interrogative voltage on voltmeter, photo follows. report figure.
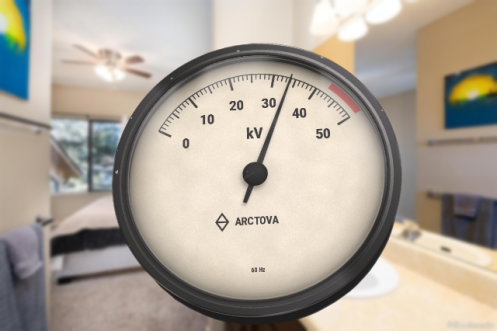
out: 34 kV
